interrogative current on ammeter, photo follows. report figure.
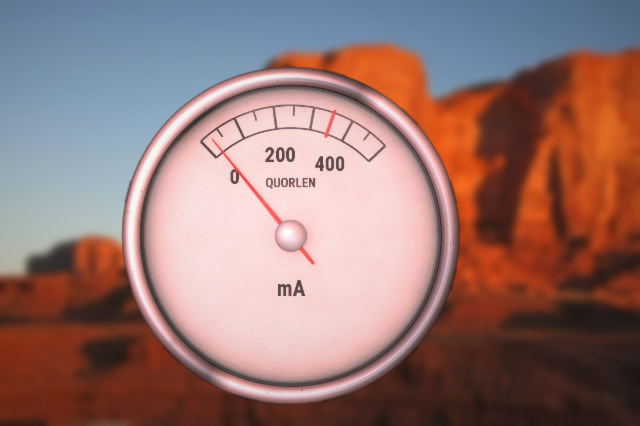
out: 25 mA
